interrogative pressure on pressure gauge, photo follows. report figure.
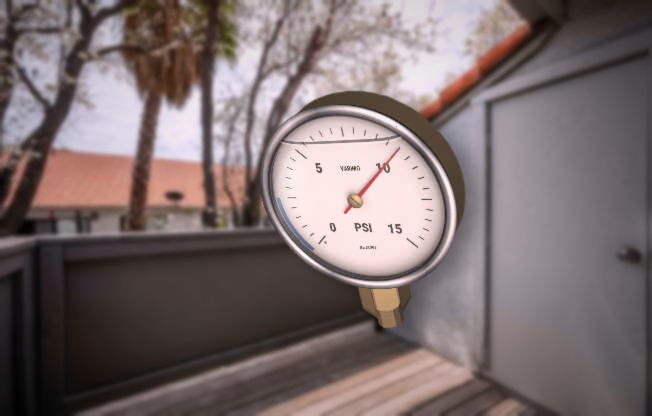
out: 10 psi
